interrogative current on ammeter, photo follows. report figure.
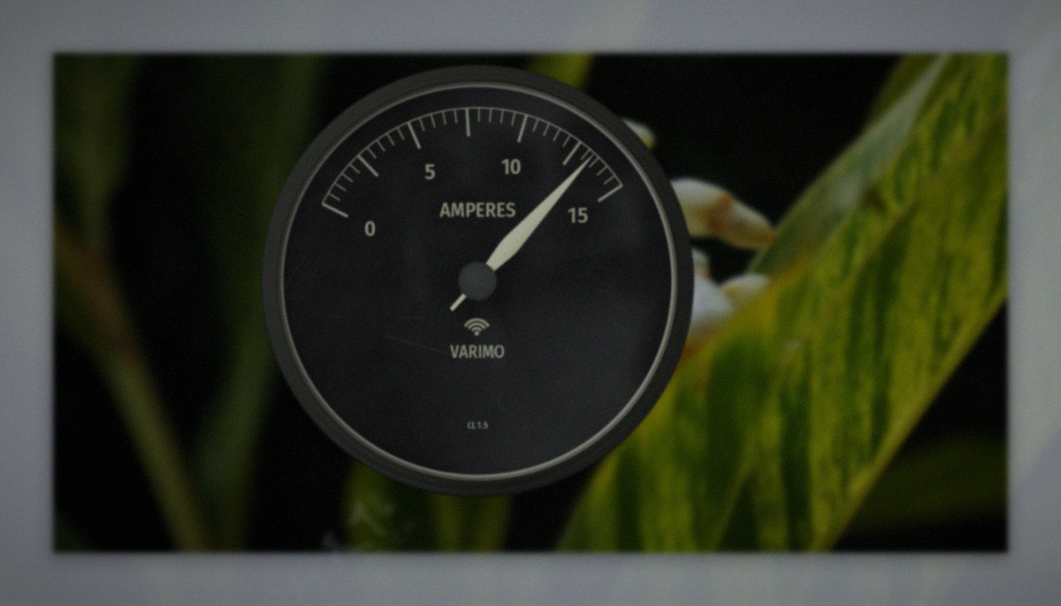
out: 13.25 A
